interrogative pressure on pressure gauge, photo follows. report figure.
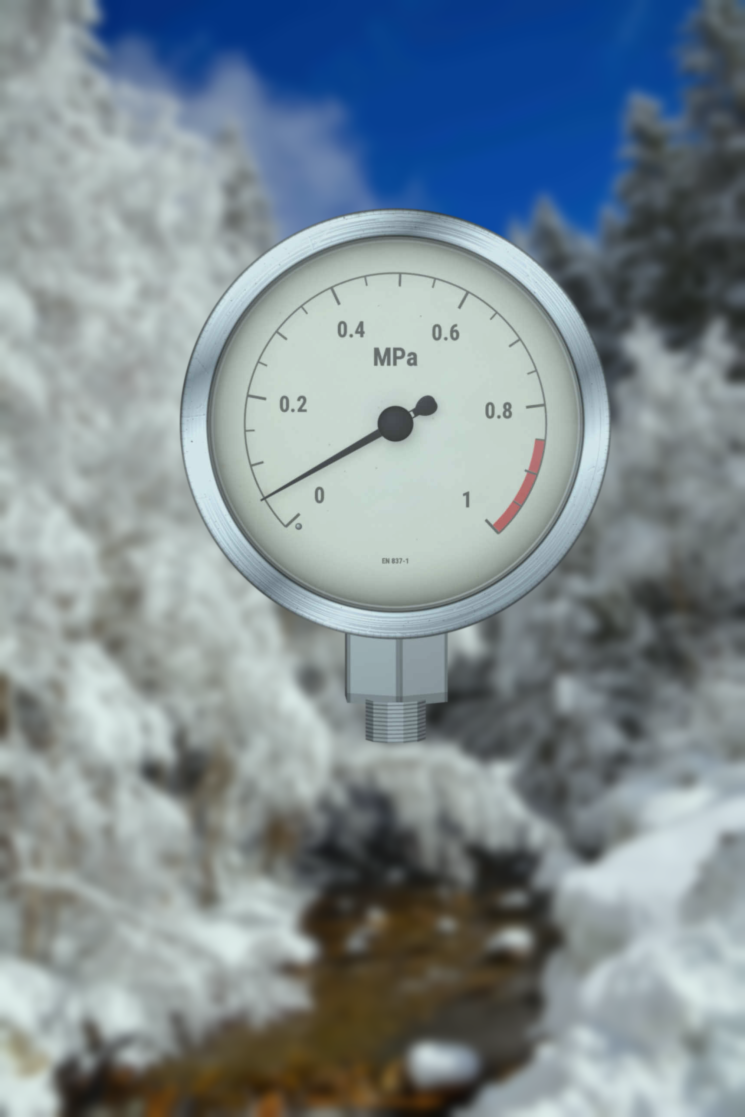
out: 0.05 MPa
